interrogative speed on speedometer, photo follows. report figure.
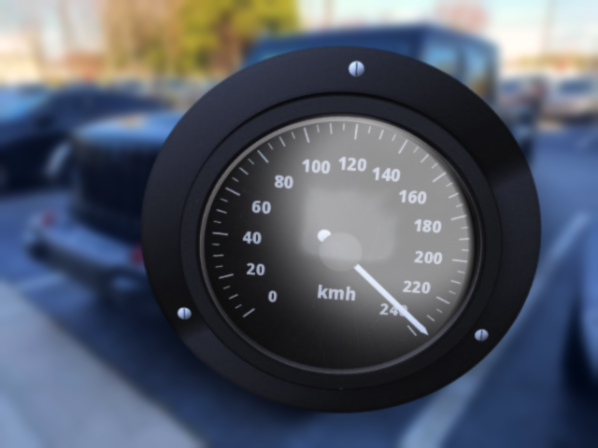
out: 235 km/h
